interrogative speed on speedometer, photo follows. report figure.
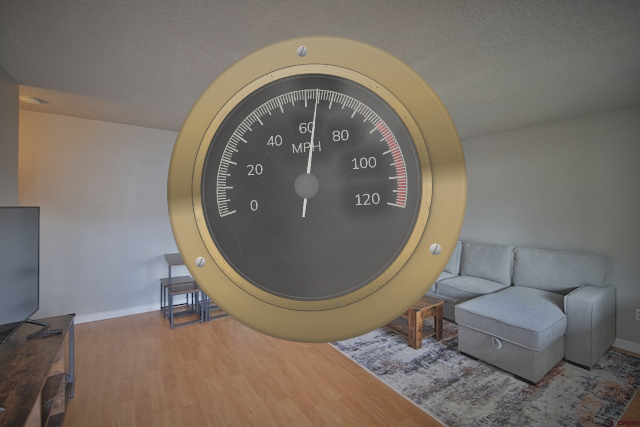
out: 65 mph
